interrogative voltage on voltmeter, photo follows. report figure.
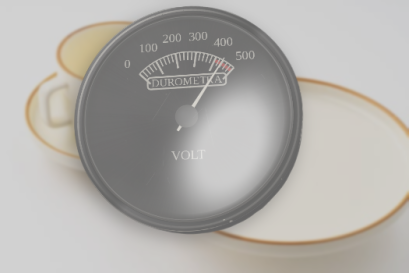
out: 440 V
